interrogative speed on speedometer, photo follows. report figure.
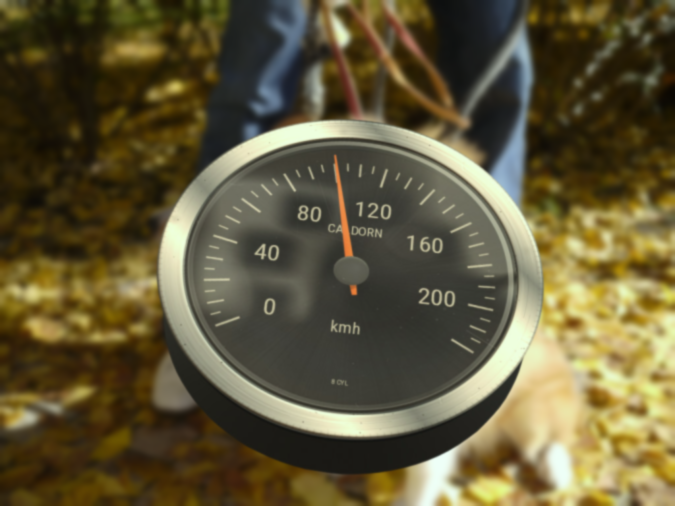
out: 100 km/h
